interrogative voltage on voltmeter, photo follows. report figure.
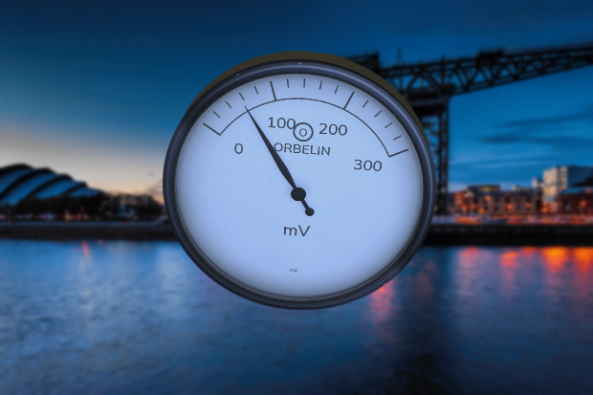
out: 60 mV
